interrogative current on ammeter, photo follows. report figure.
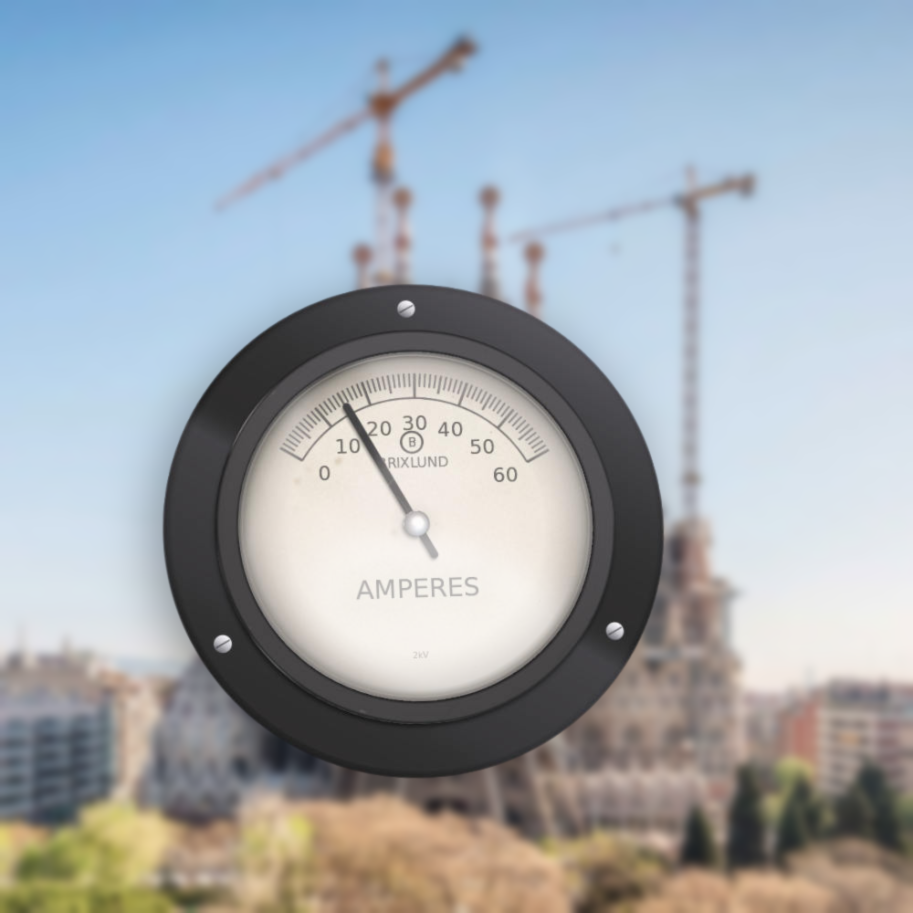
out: 15 A
